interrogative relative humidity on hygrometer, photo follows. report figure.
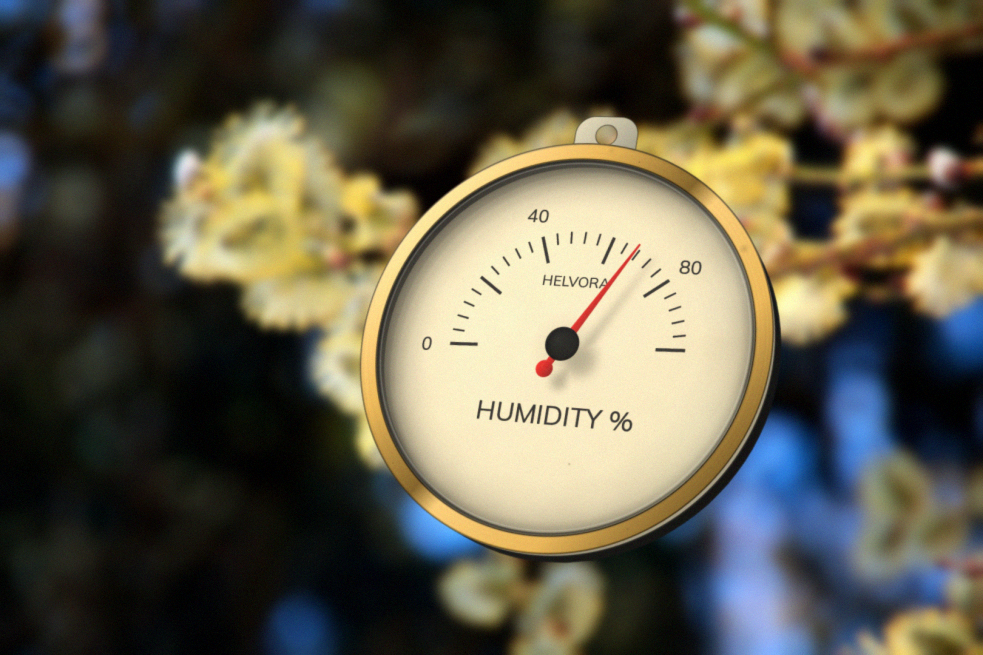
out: 68 %
